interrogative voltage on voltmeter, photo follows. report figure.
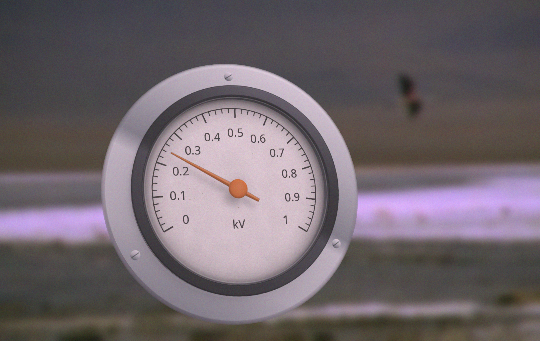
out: 0.24 kV
